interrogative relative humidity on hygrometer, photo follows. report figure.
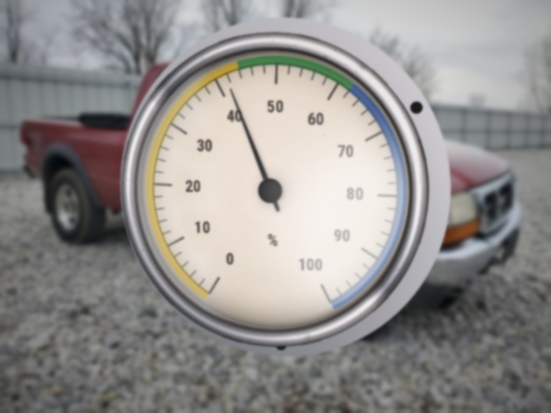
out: 42 %
